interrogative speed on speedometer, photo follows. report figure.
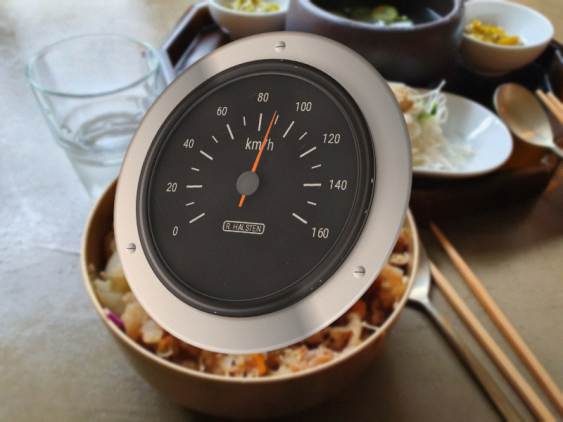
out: 90 km/h
